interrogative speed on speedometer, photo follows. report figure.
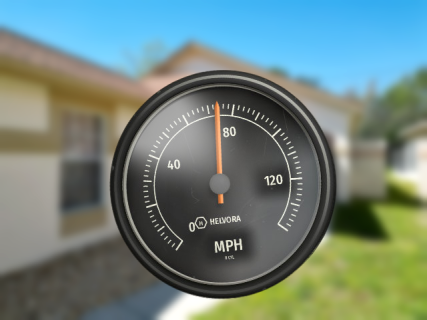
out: 74 mph
